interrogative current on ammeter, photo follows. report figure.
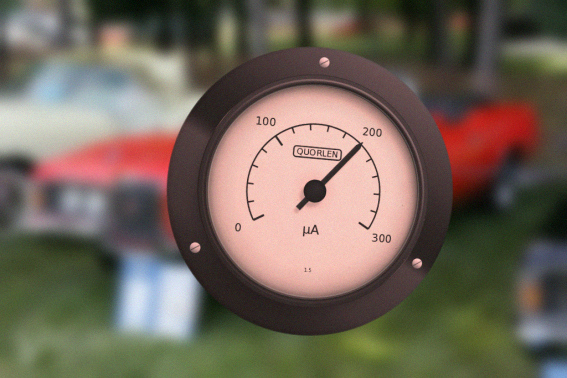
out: 200 µA
